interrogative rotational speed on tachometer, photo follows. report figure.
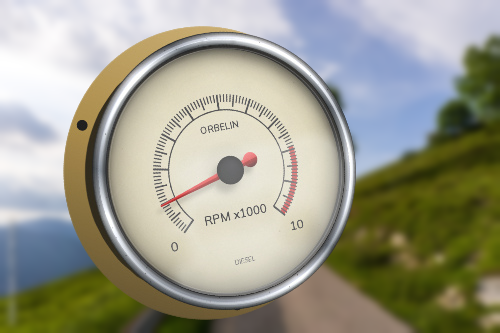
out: 1000 rpm
